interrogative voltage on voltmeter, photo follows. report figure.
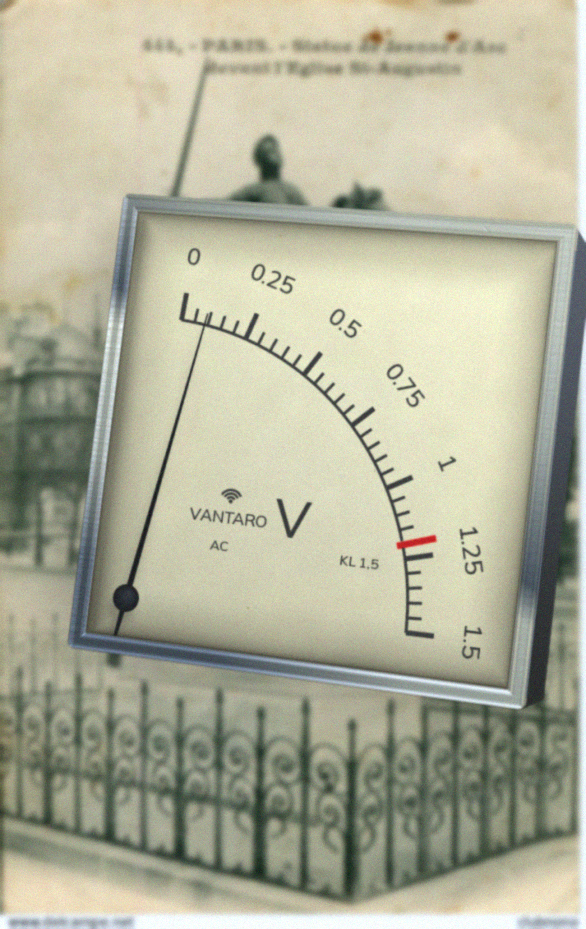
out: 0.1 V
